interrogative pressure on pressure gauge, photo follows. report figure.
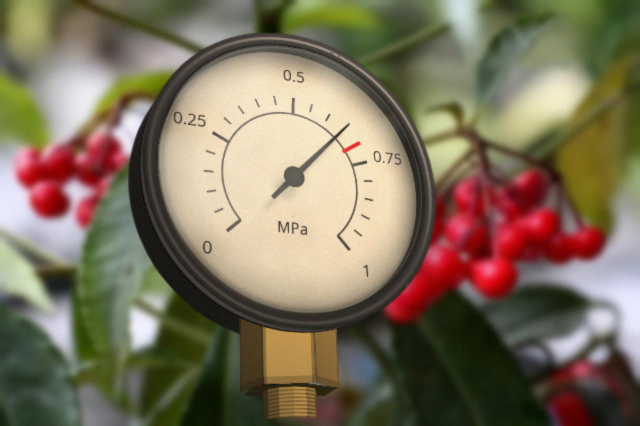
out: 0.65 MPa
